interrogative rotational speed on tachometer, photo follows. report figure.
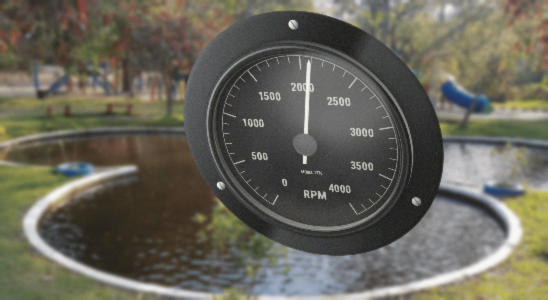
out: 2100 rpm
